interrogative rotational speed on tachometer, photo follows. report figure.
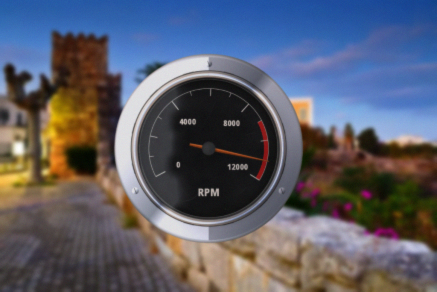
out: 11000 rpm
